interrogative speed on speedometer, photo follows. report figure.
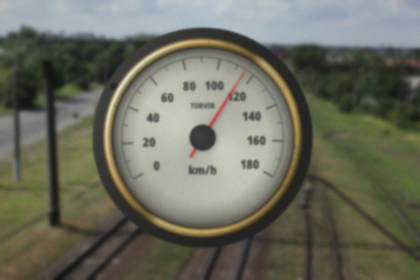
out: 115 km/h
